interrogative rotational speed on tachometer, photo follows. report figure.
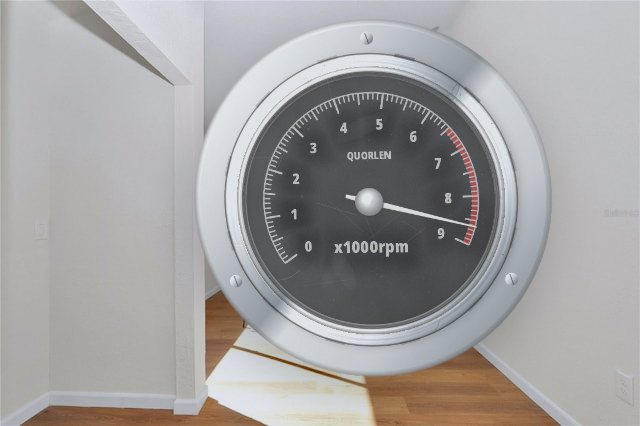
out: 8600 rpm
